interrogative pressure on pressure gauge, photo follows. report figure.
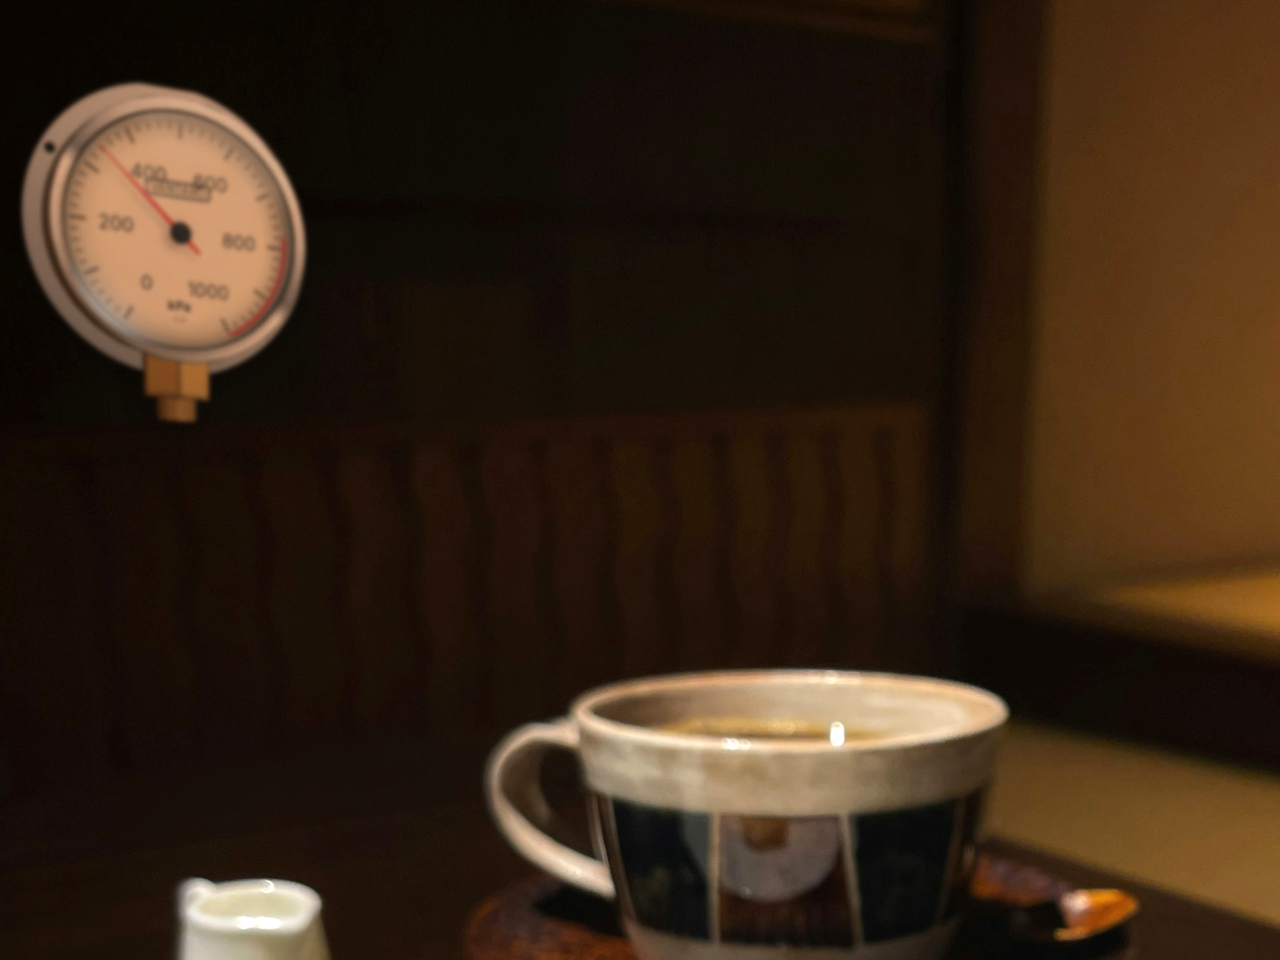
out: 340 kPa
